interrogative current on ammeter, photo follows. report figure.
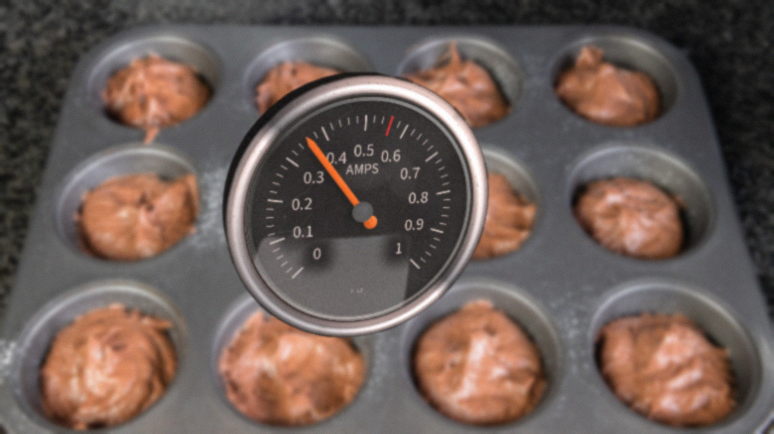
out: 0.36 A
